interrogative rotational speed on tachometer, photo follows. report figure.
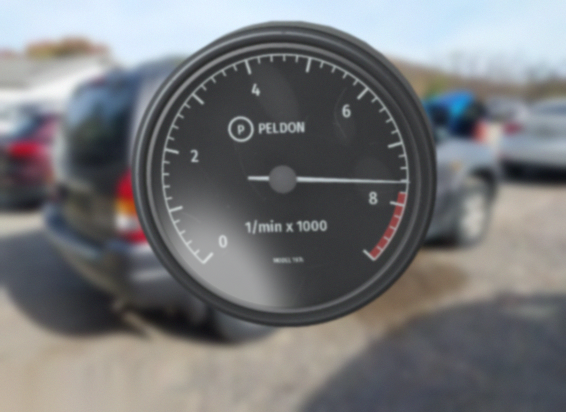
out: 7600 rpm
